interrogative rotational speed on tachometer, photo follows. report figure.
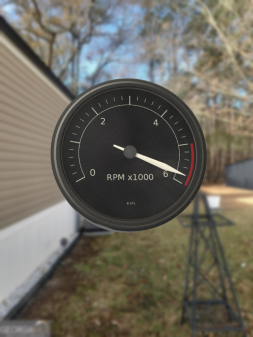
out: 5800 rpm
